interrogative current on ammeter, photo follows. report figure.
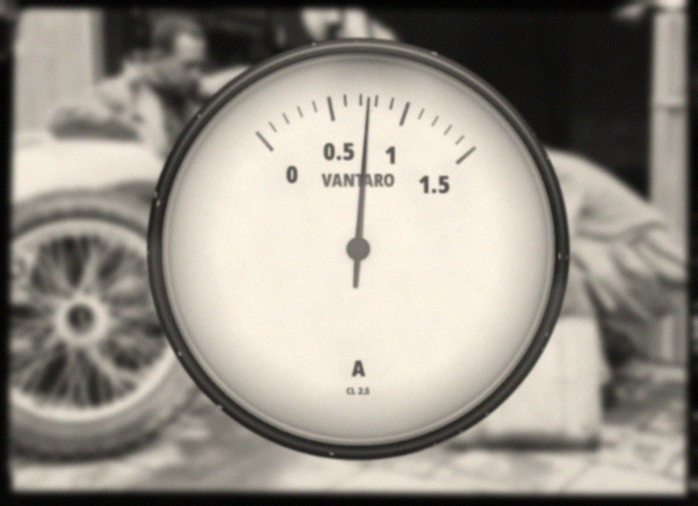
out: 0.75 A
